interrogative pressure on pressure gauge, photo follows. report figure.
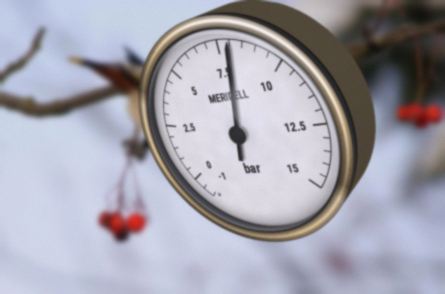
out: 8 bar
